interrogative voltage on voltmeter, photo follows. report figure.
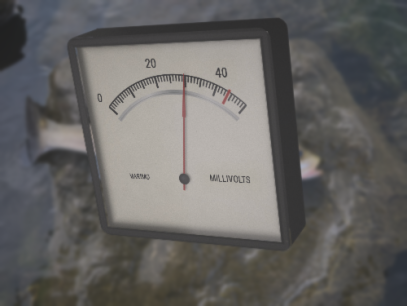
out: 30 mV
